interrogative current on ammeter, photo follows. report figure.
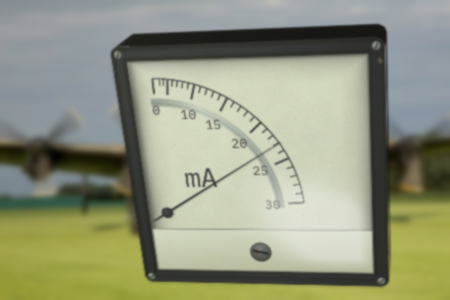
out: 23 mA
